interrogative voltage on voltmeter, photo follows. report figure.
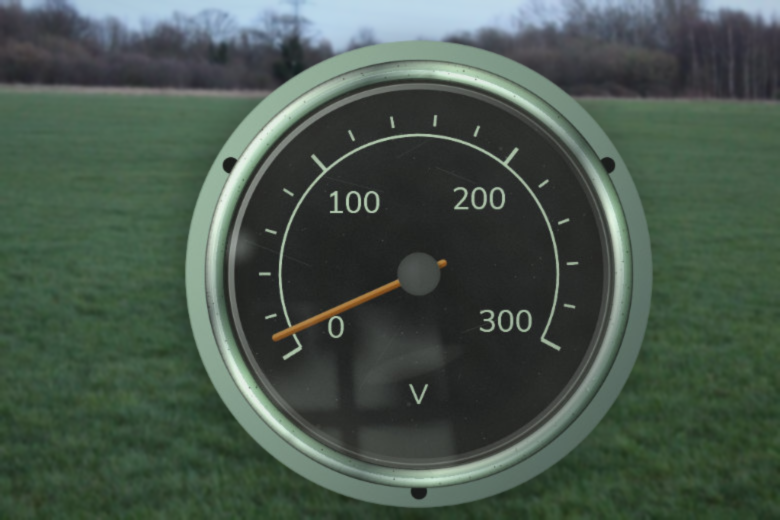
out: 10 V
